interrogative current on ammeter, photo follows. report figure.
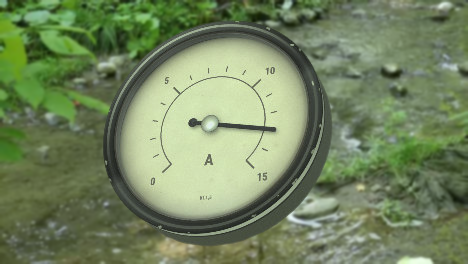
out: 13 A
